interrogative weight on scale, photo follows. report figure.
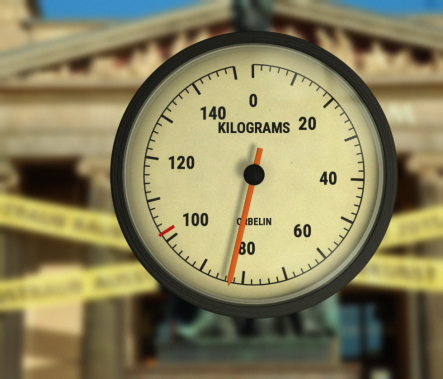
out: 83 kg
